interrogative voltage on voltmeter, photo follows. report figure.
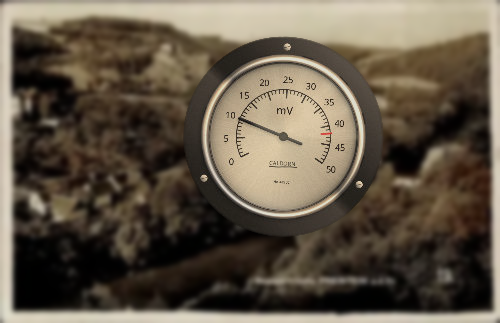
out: 10 mV
